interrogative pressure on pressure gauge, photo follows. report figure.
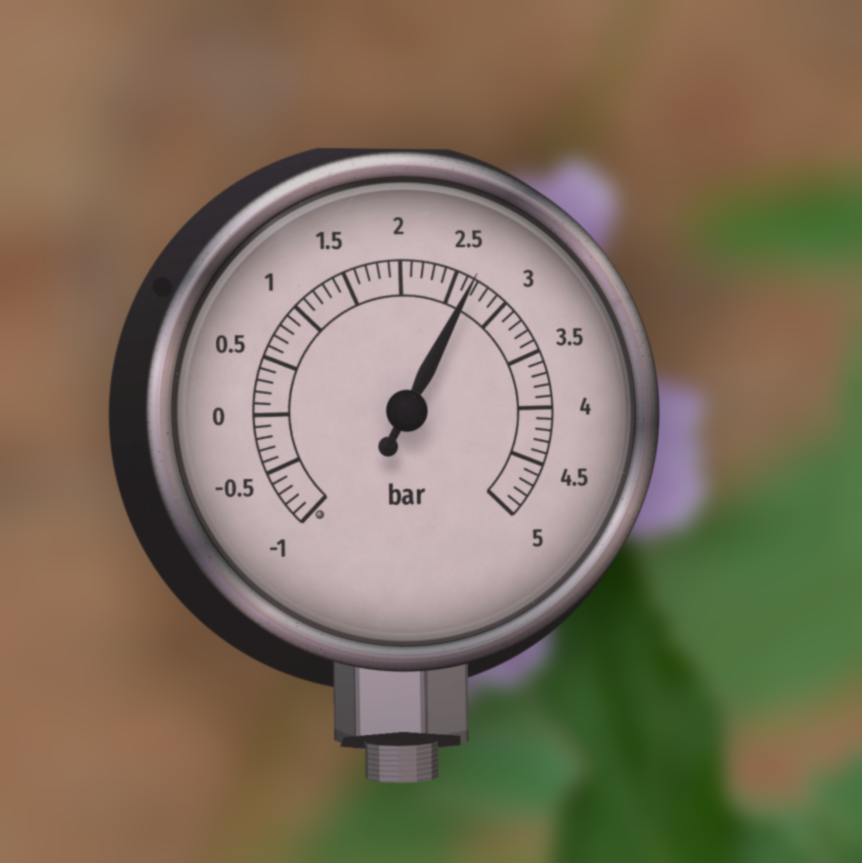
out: 2.65 bar
